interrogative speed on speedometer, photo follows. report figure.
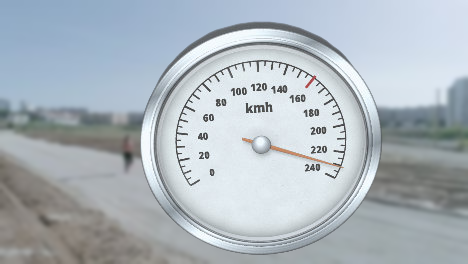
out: 230 km/h
